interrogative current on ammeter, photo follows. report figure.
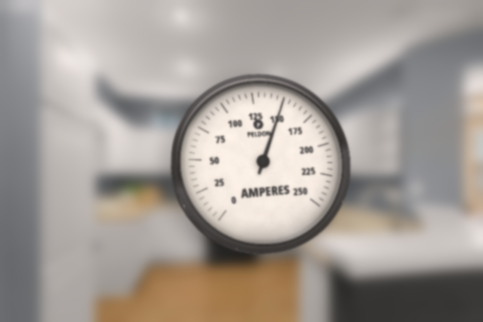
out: 150 A
